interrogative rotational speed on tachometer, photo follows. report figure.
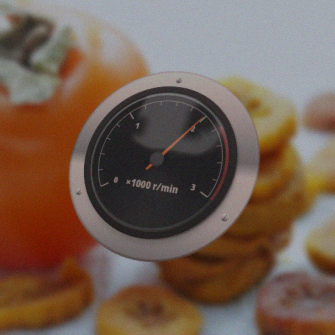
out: 2000 rpm
